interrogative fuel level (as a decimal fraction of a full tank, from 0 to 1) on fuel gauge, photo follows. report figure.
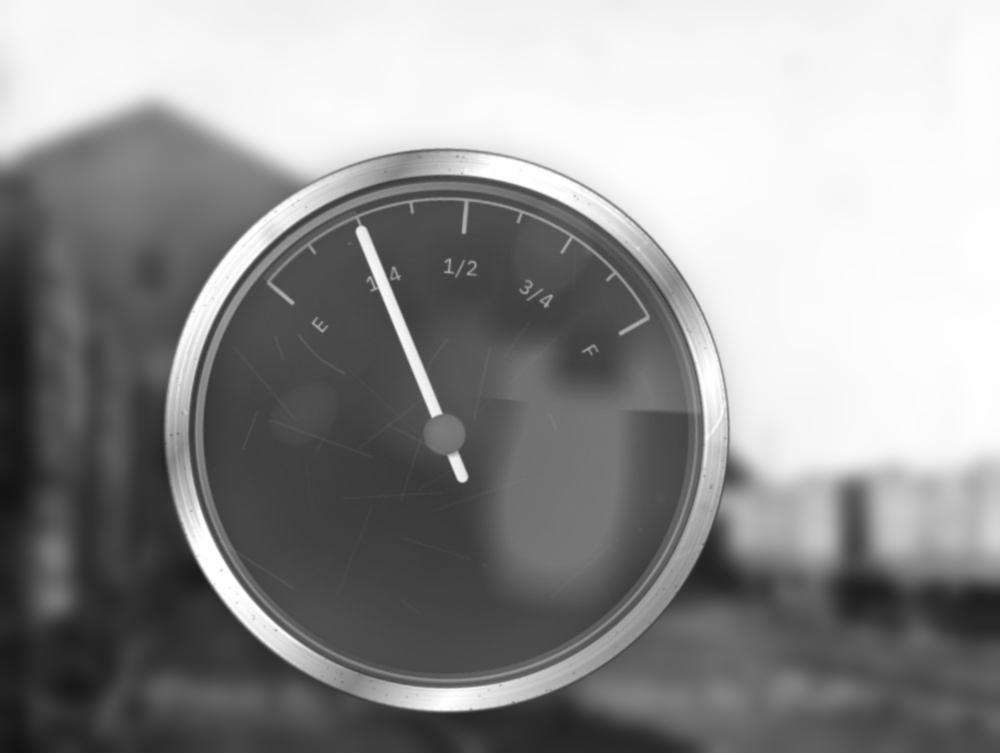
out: 0.25
